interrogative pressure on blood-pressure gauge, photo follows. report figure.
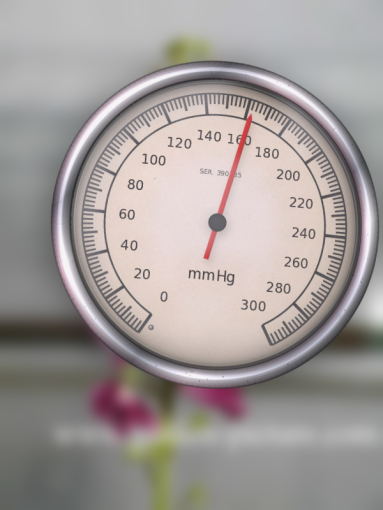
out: 162 mmHg
